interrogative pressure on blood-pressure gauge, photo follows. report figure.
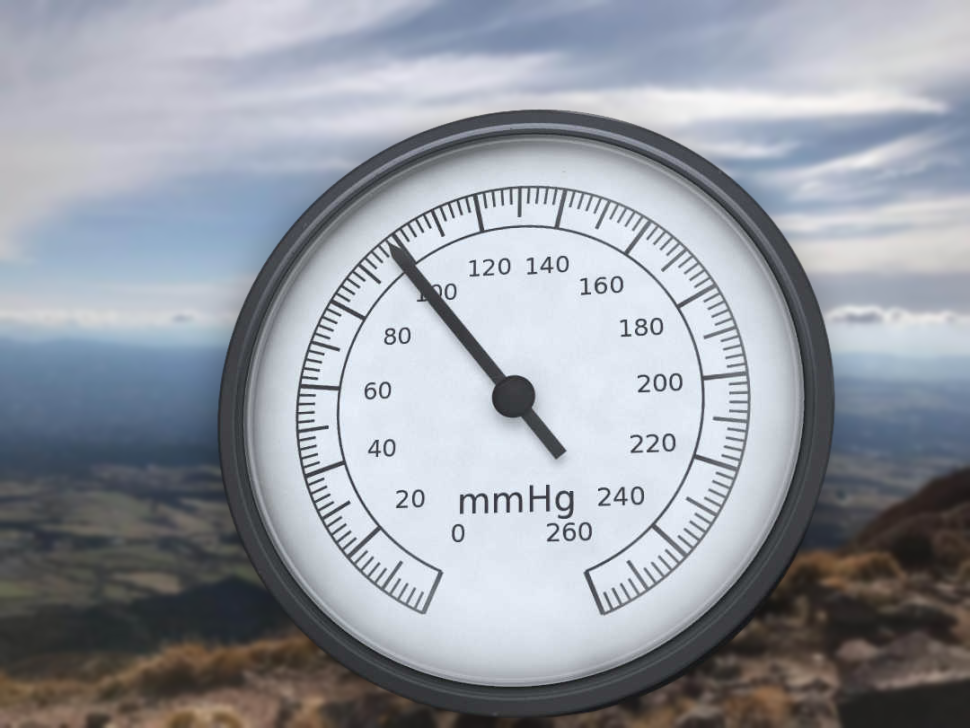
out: 98 mmHg
